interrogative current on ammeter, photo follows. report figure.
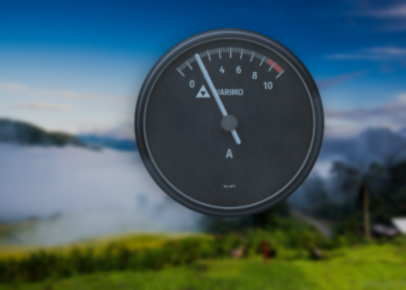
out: 2 A
